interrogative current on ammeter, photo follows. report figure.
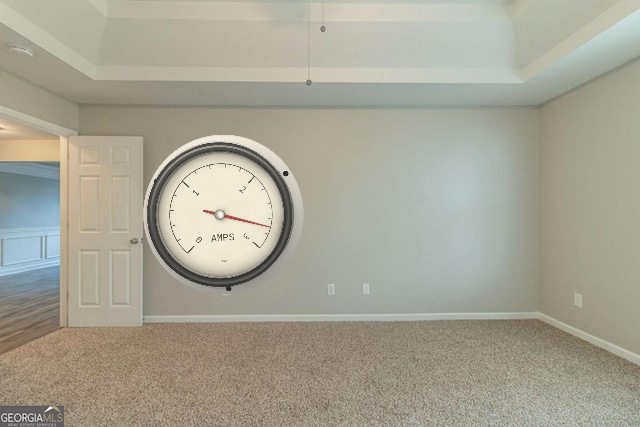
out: 2.7 A
